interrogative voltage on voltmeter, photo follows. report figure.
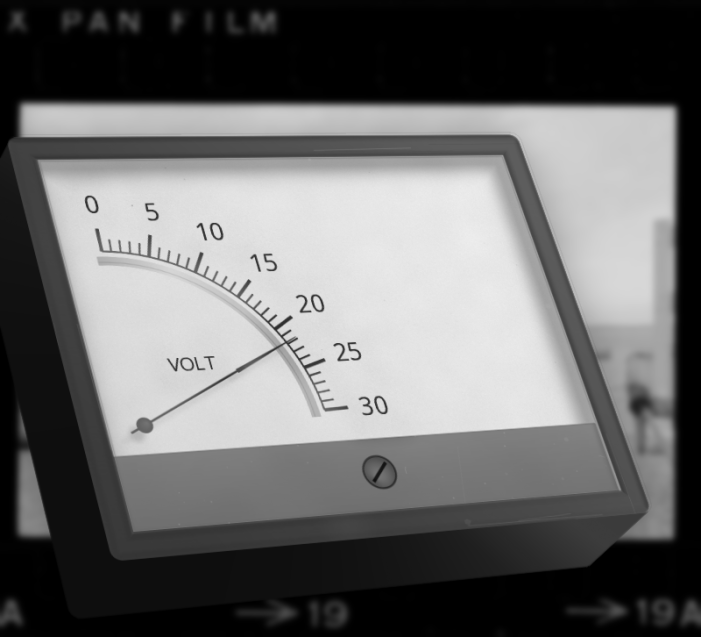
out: 22 V
